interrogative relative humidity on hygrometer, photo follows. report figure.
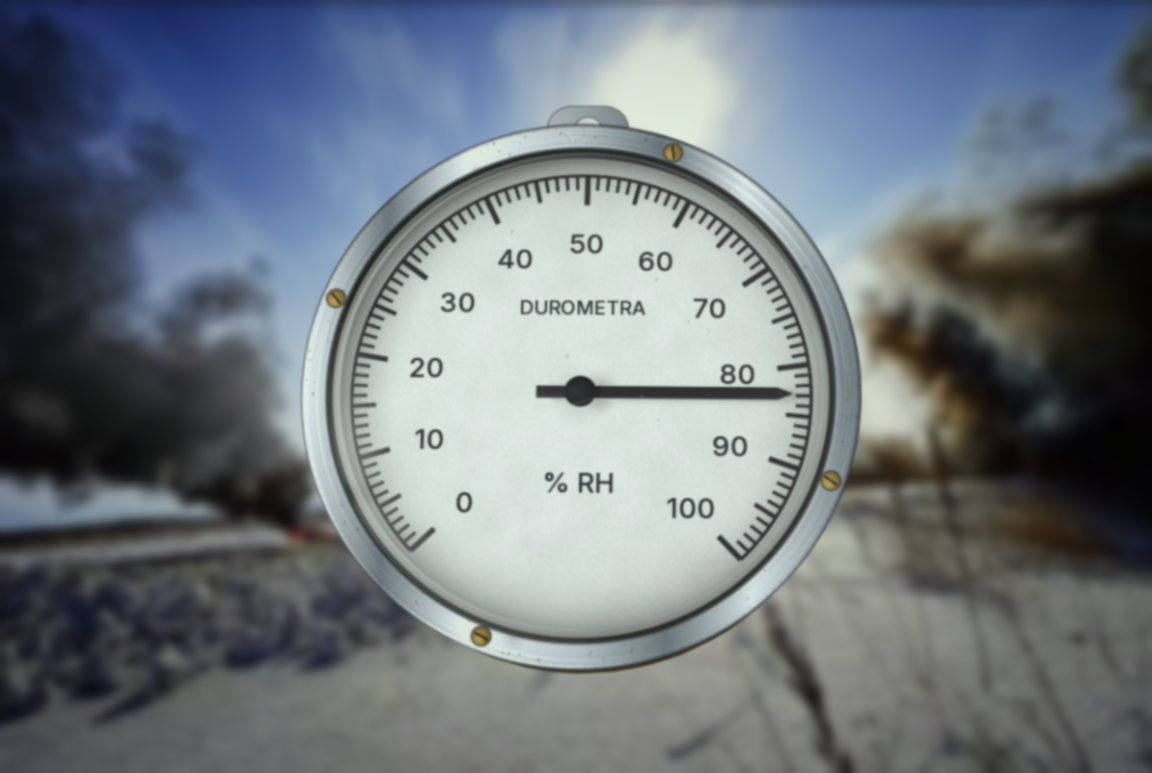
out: 83 %
